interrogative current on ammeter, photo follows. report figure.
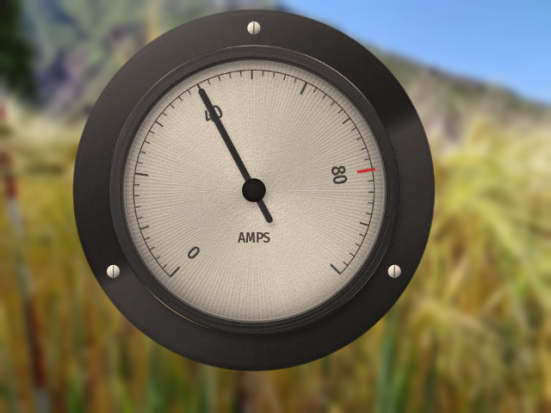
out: 40 A
